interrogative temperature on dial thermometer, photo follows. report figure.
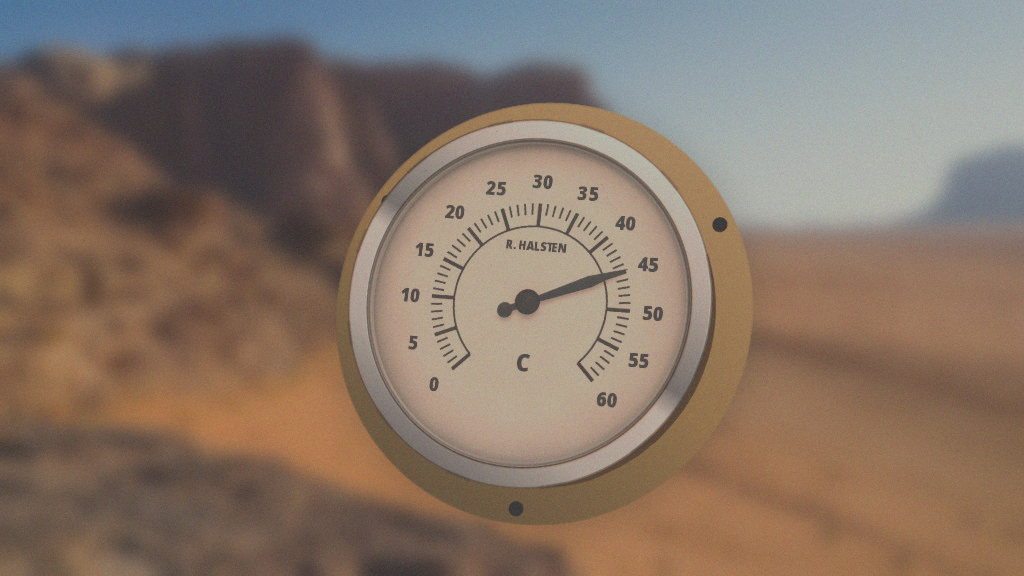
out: 45 °C
